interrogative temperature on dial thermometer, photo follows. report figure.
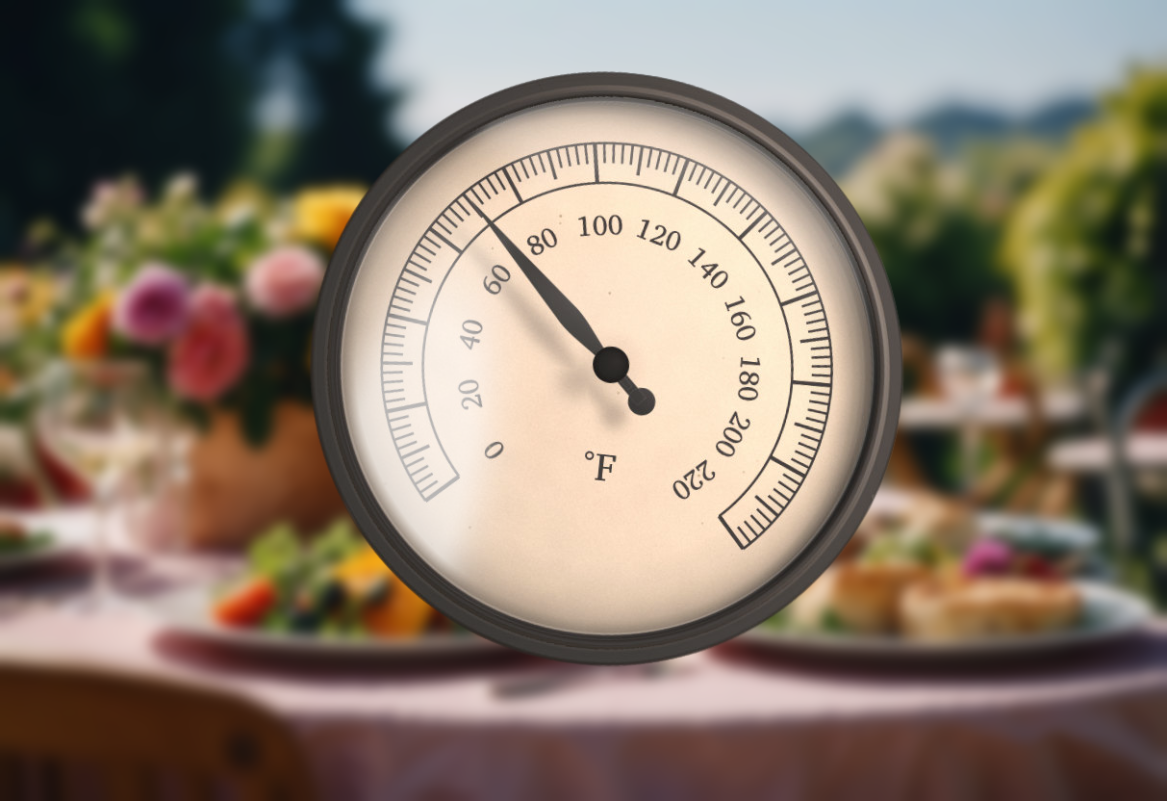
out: 70 °F
